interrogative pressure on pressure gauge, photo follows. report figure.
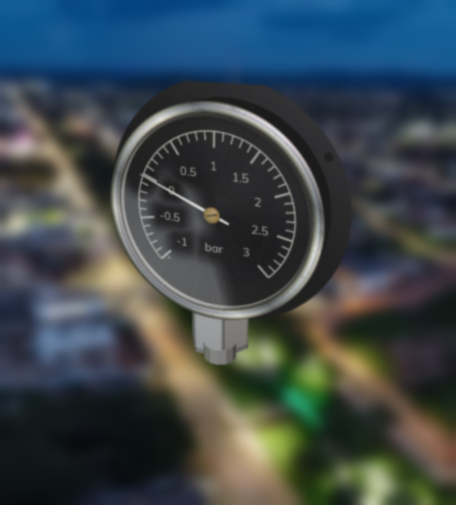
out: 0 bar
